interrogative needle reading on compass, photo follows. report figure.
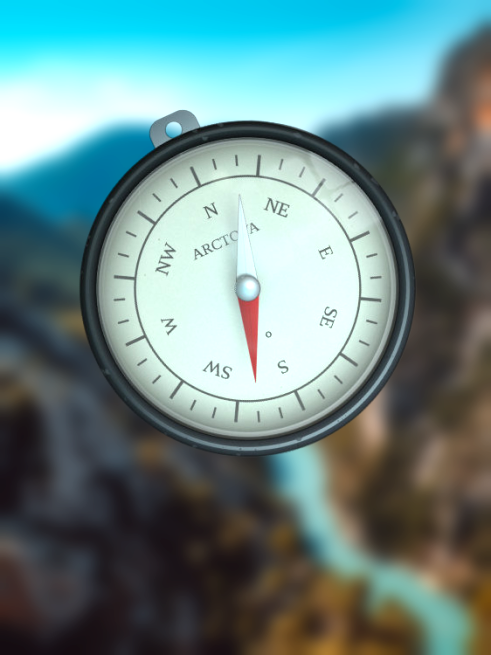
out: 200 °
